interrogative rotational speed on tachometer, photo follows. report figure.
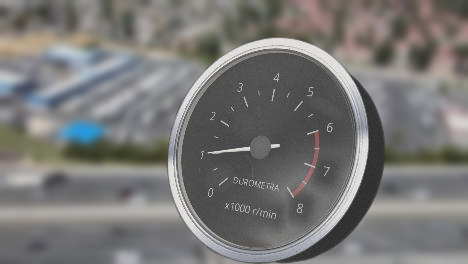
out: 1000 rpm
